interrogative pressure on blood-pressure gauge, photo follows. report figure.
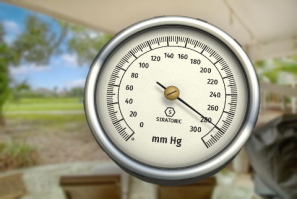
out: 280 mmHg
